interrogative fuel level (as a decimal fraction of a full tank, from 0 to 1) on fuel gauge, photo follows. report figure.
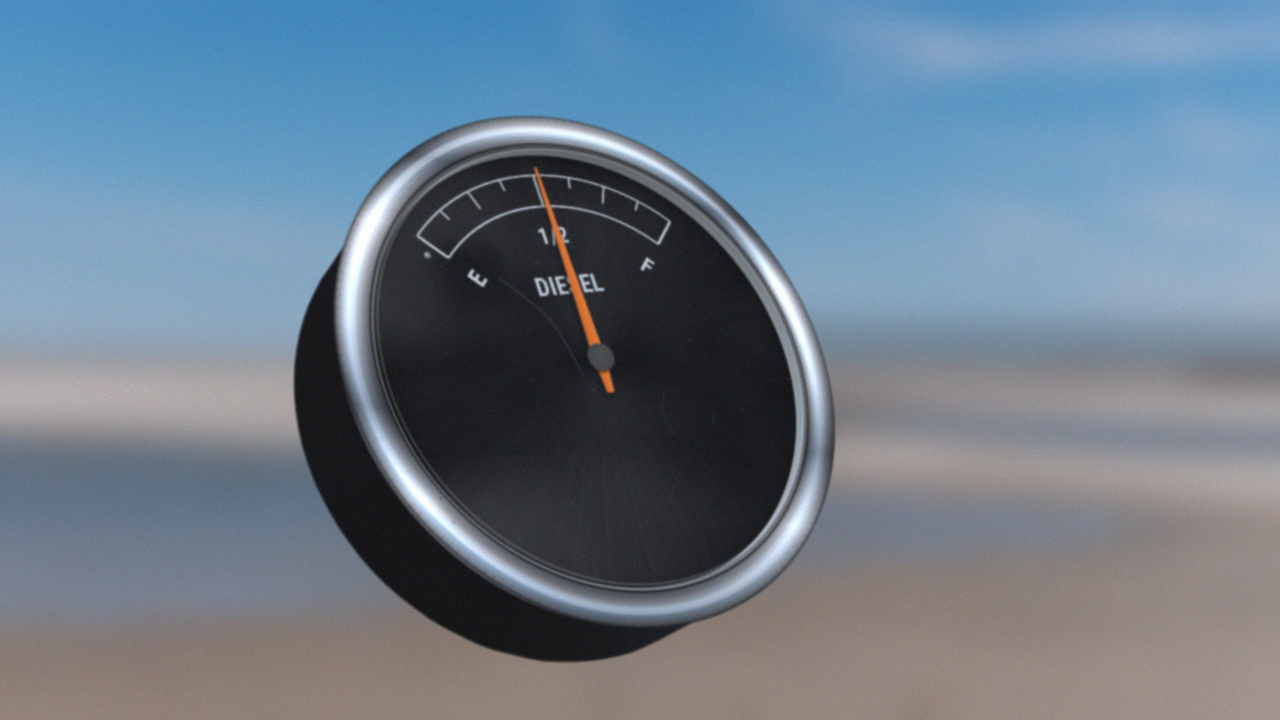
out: 0.5
